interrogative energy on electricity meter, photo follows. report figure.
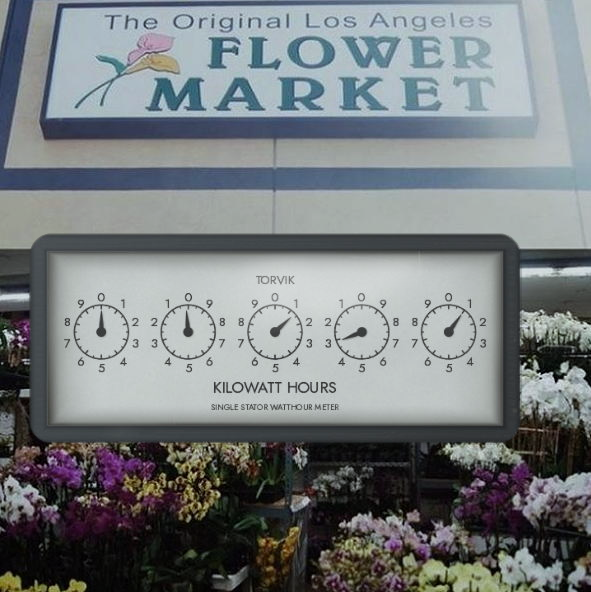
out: 131 kWh
